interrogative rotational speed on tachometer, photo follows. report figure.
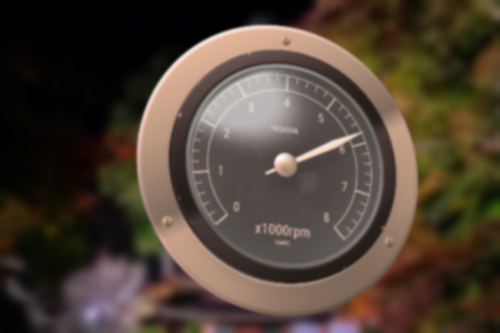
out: 5800 rpm
